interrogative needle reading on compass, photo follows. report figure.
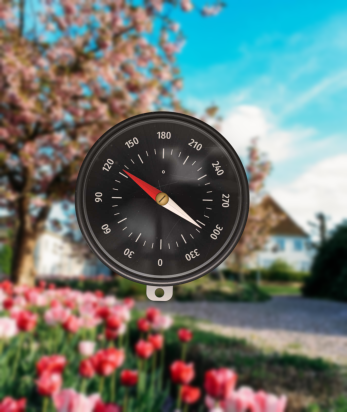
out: 125 °
